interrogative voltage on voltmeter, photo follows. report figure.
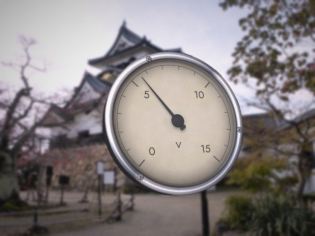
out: 5.5 V
